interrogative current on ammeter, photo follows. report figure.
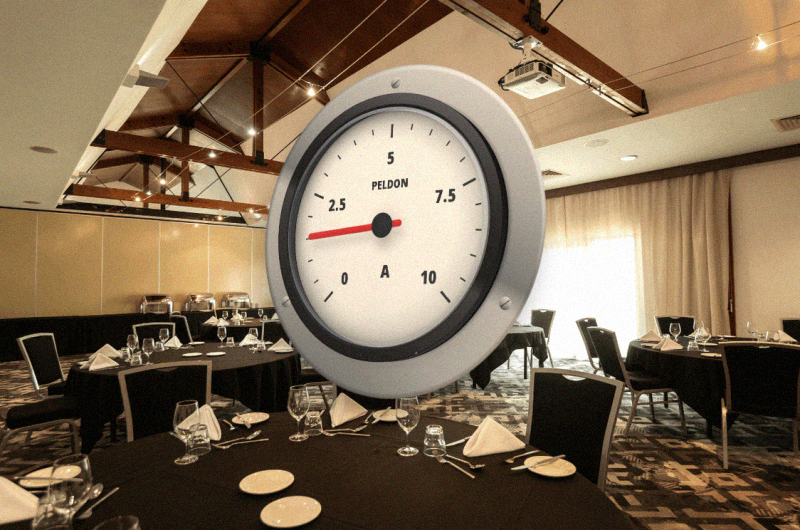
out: 1.5 A
